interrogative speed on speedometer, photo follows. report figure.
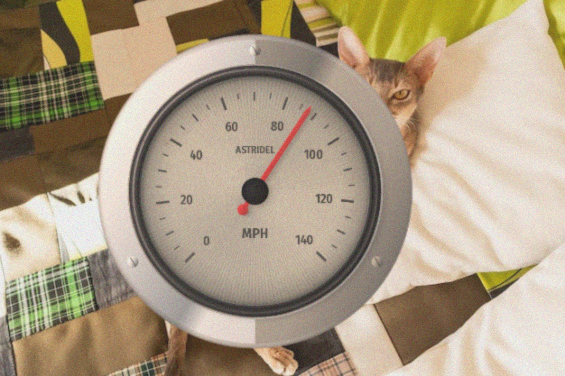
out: 87.5 mph
